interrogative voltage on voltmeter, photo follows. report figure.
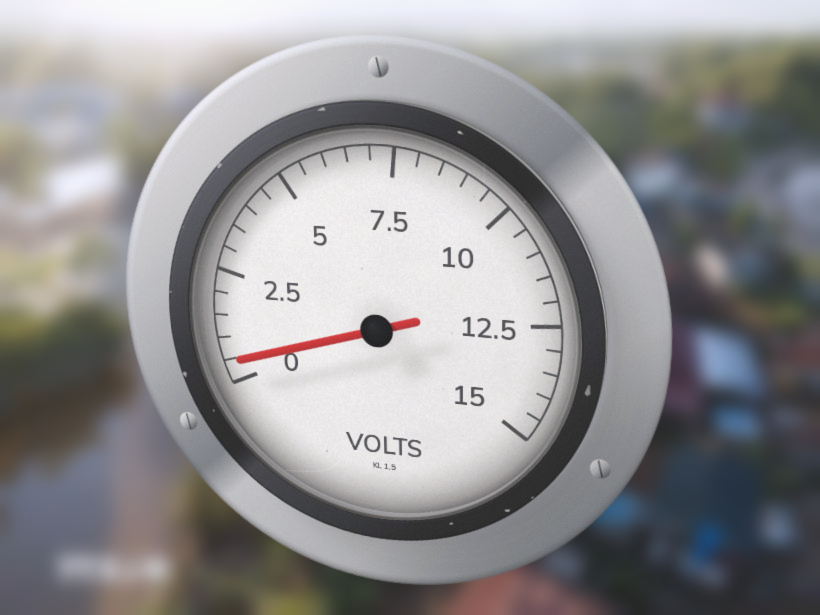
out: 0.5 V
